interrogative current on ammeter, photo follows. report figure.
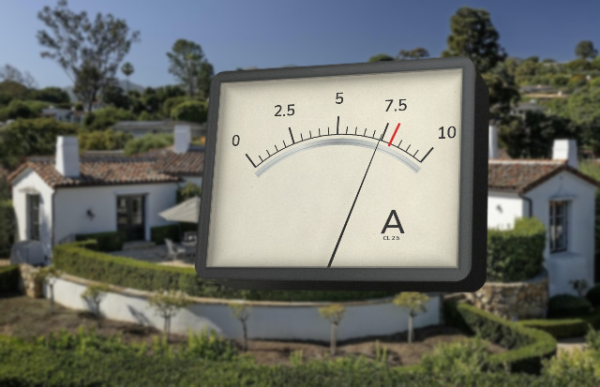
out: 7.5 A
